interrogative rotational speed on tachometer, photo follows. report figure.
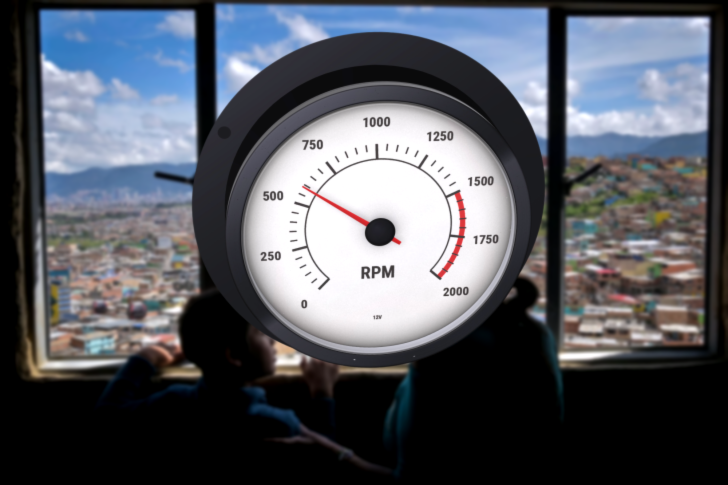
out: 600 rpm
